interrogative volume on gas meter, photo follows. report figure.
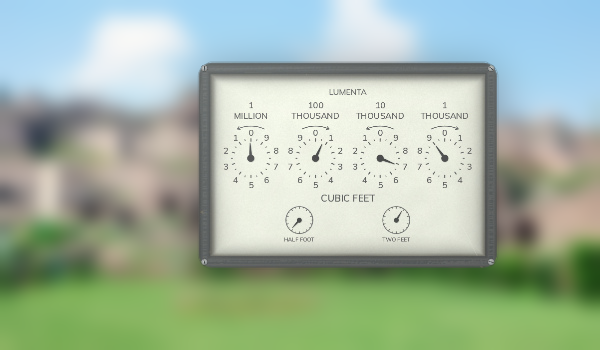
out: 6900 ft³
